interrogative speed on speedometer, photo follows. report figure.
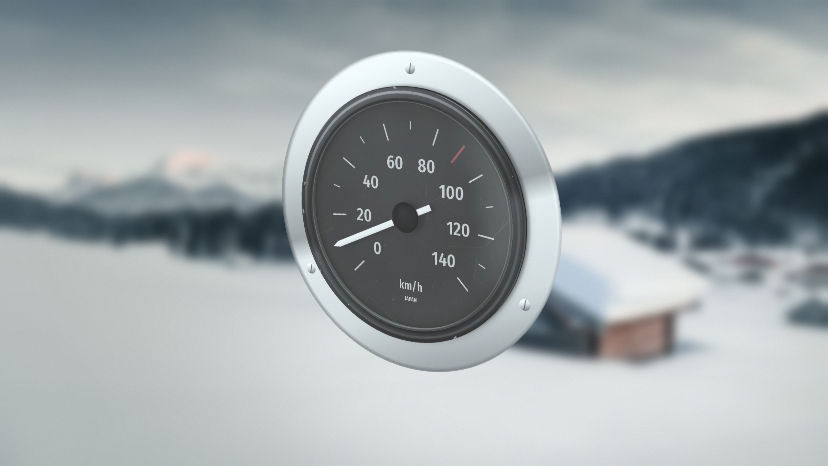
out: 10 km/h
